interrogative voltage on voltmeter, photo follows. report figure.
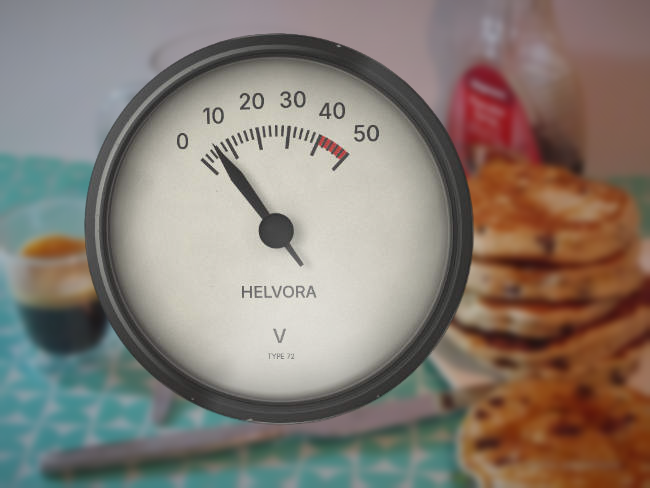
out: 6 V
